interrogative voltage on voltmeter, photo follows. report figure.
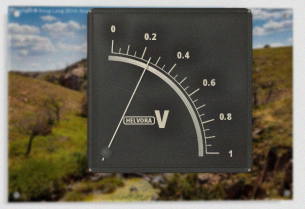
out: 0.25 V
